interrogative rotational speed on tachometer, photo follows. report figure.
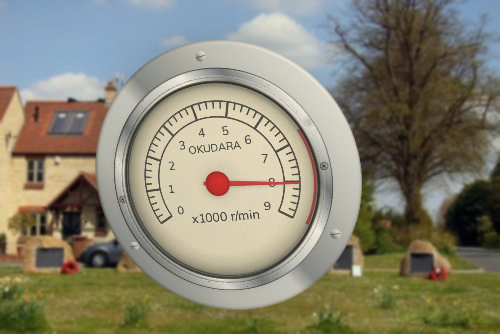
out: 8000 rpm
